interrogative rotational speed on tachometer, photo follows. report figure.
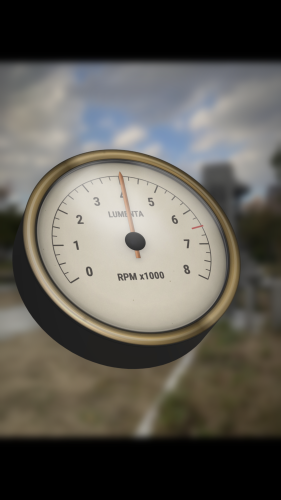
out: 4000 rpm
